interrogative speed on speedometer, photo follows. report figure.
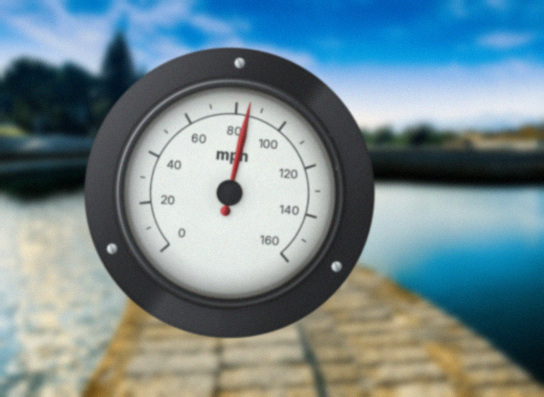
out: 85 mph
